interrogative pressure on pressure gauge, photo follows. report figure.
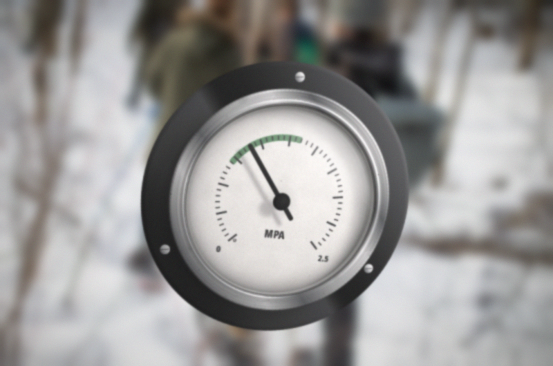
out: 0.9 MPa
